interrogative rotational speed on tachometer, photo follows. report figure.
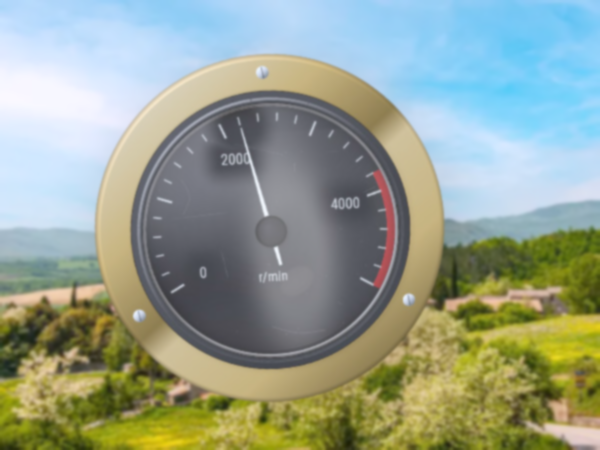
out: 2200 rpm
